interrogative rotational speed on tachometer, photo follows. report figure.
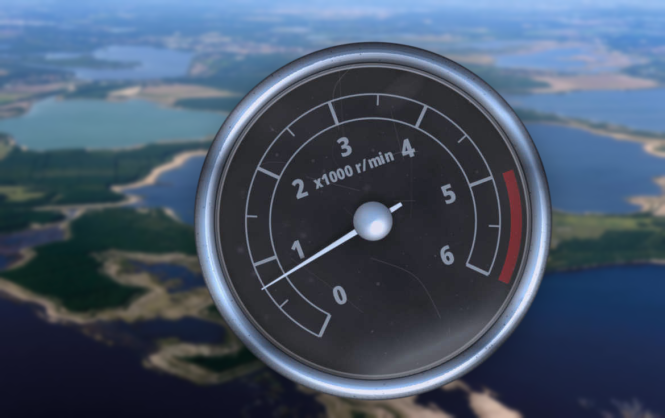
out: 750 rpm
